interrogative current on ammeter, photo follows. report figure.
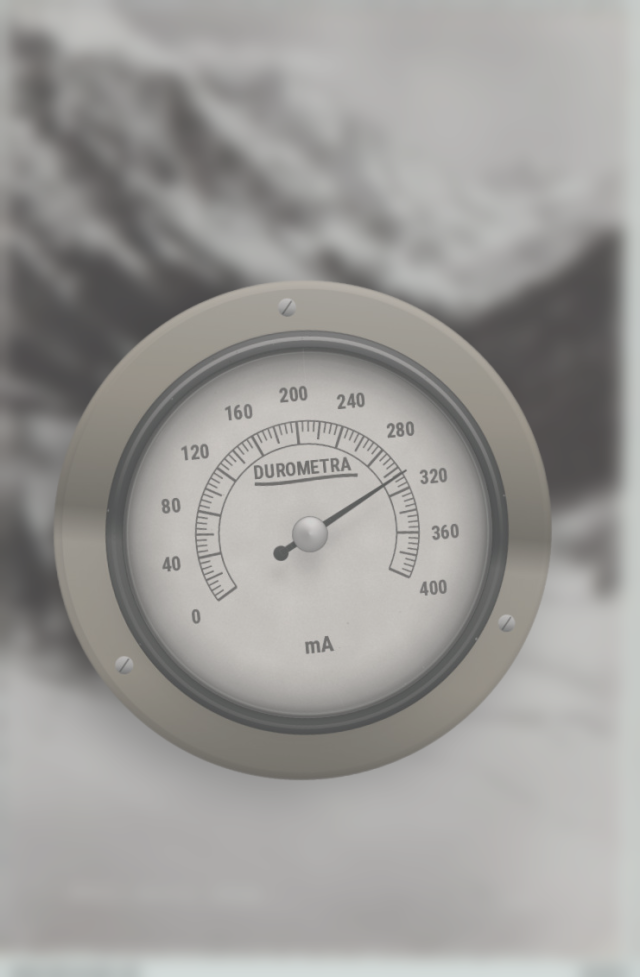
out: 305 mA
